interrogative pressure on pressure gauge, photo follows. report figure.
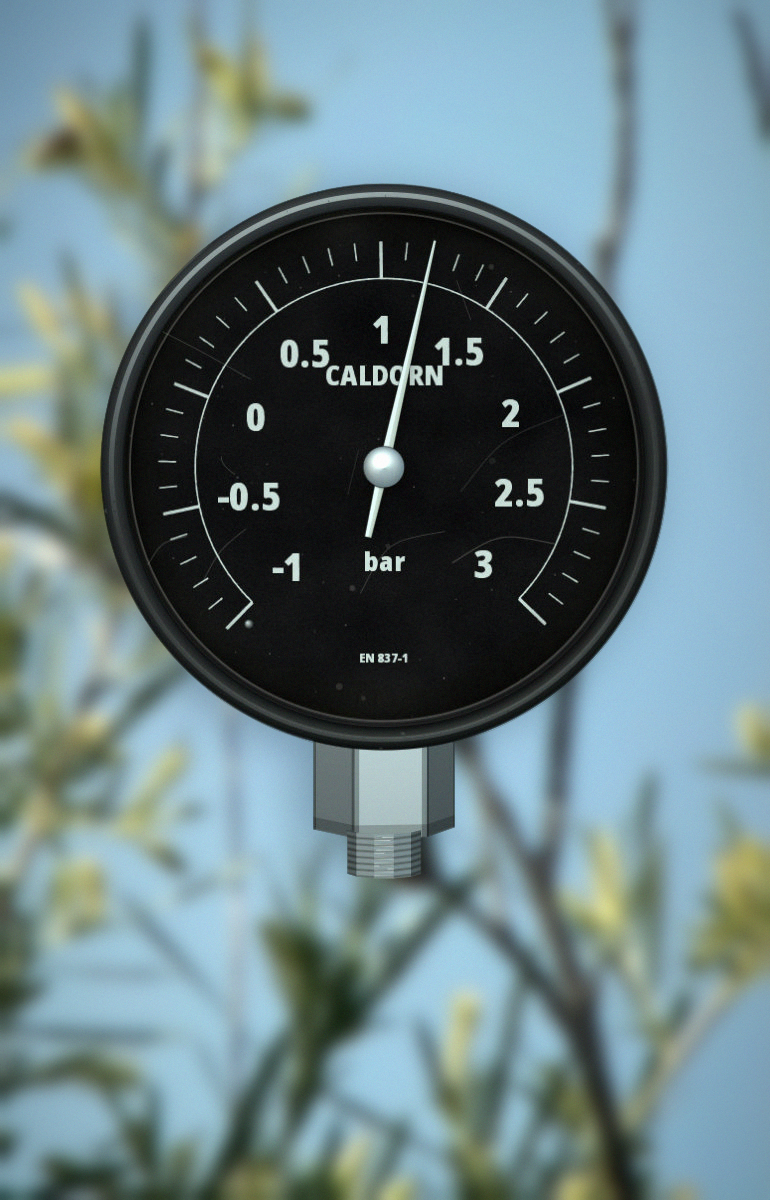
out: 1.2 bar
